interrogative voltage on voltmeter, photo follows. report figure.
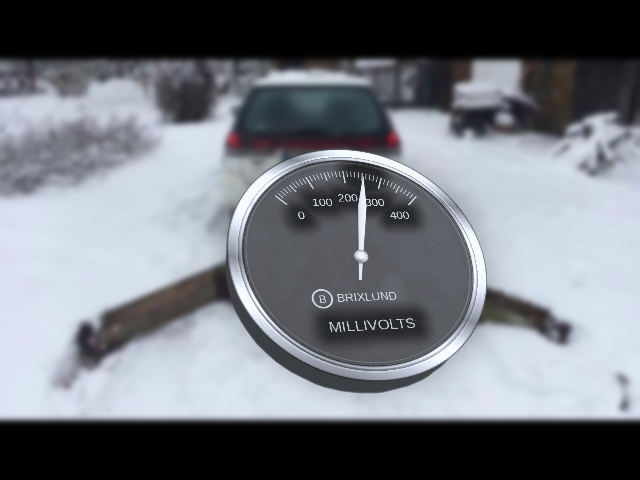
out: 250 mV
